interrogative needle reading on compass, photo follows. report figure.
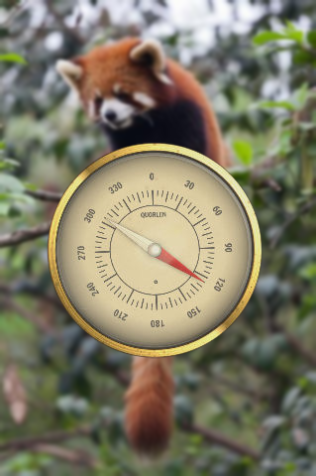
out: 125 °
